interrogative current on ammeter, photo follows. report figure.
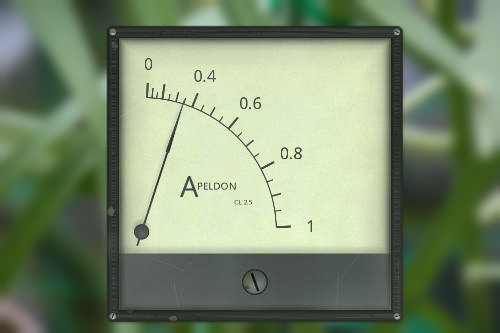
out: 0.35 A
